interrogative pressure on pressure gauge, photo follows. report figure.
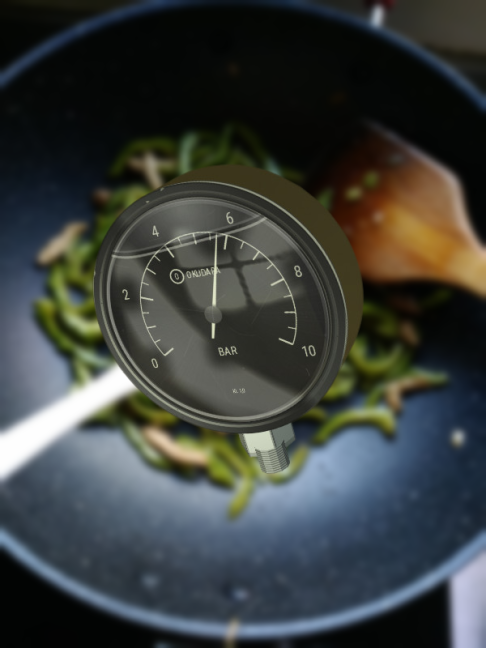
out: 5.75 bar
